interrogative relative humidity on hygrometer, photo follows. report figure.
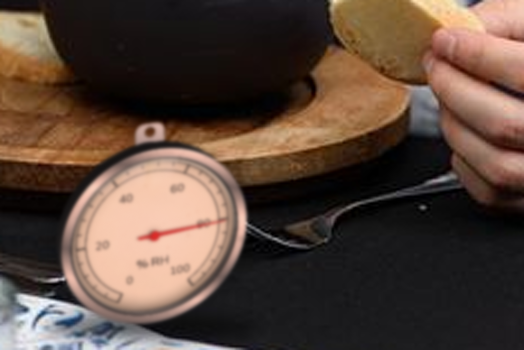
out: 80 %
